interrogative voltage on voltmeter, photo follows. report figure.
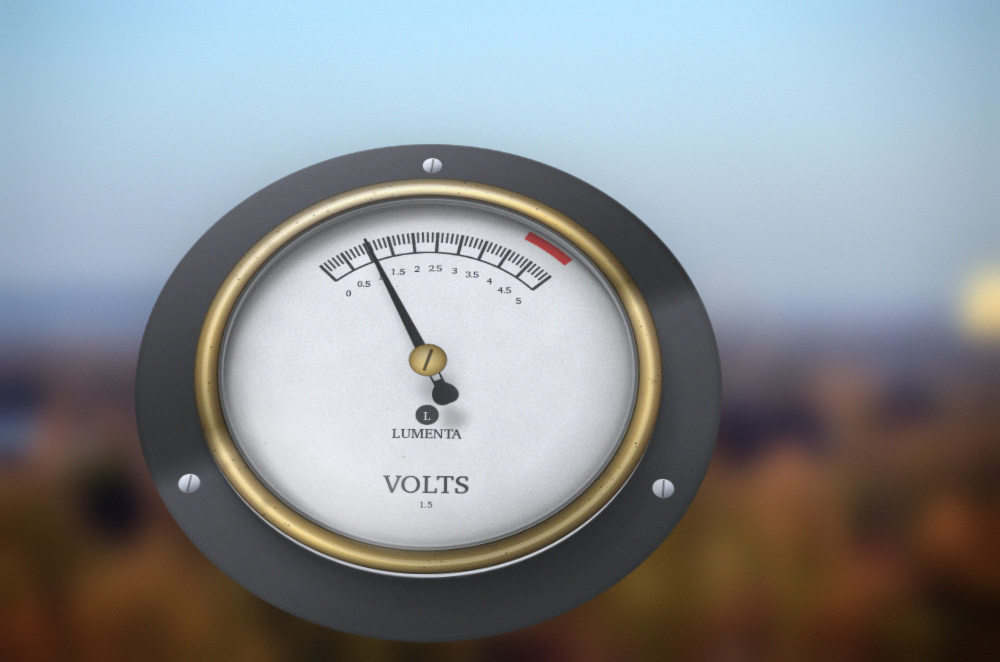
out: 1 V
